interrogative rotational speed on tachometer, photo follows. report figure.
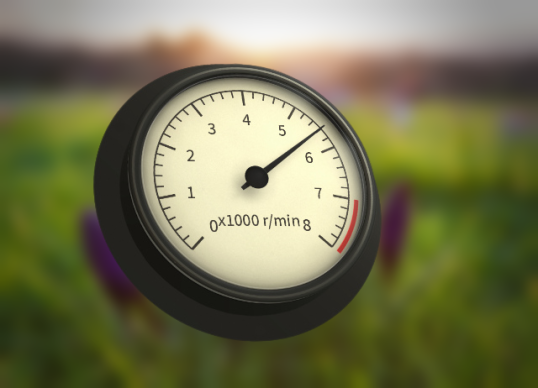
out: 5600 rpm
